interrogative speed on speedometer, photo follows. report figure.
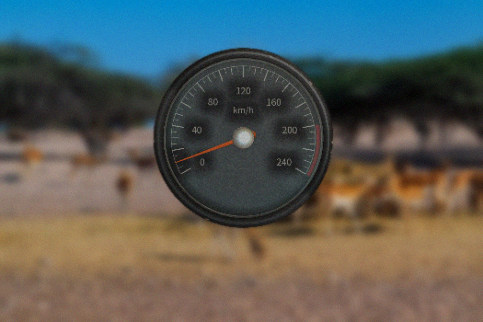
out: 10 km/h
